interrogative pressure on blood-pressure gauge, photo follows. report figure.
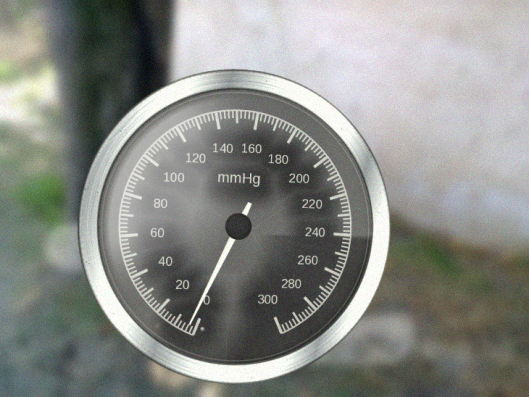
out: 4 mmHg
